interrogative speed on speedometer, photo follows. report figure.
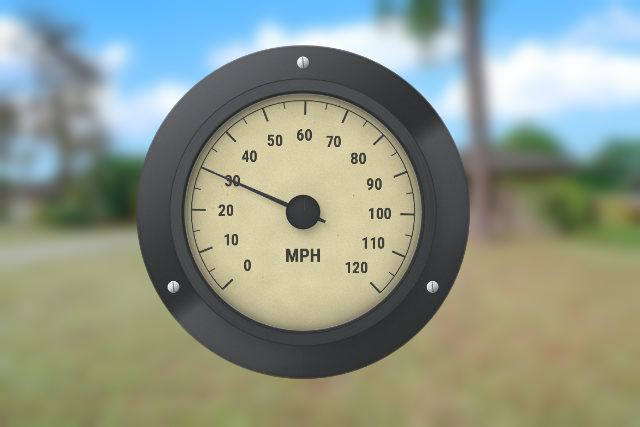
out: 30 mph
